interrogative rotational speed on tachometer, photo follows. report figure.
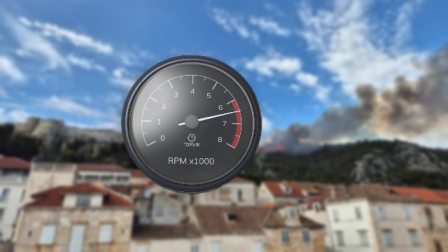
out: 6500 rpm
